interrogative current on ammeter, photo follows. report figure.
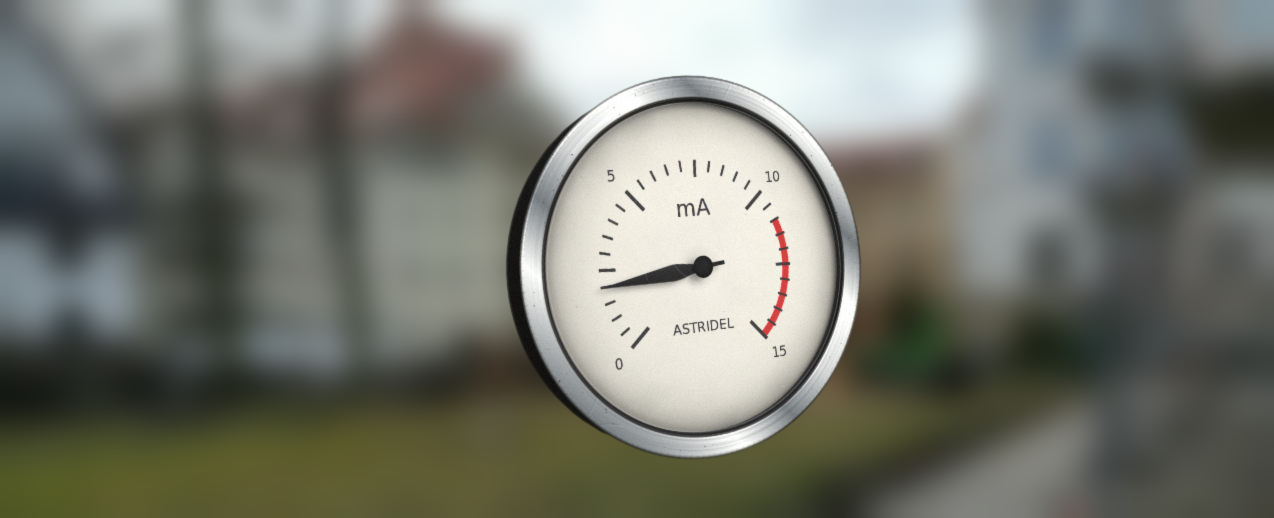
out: 2 mA
